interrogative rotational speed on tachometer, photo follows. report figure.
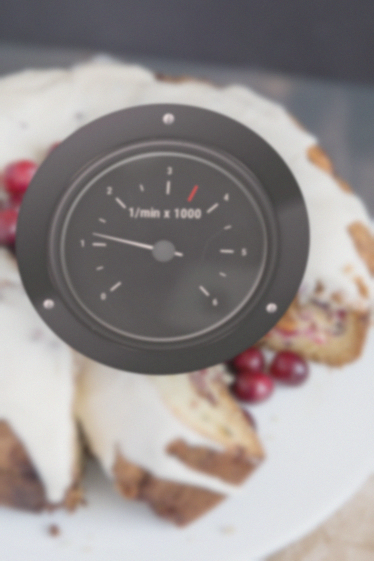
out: 1250 rpm
